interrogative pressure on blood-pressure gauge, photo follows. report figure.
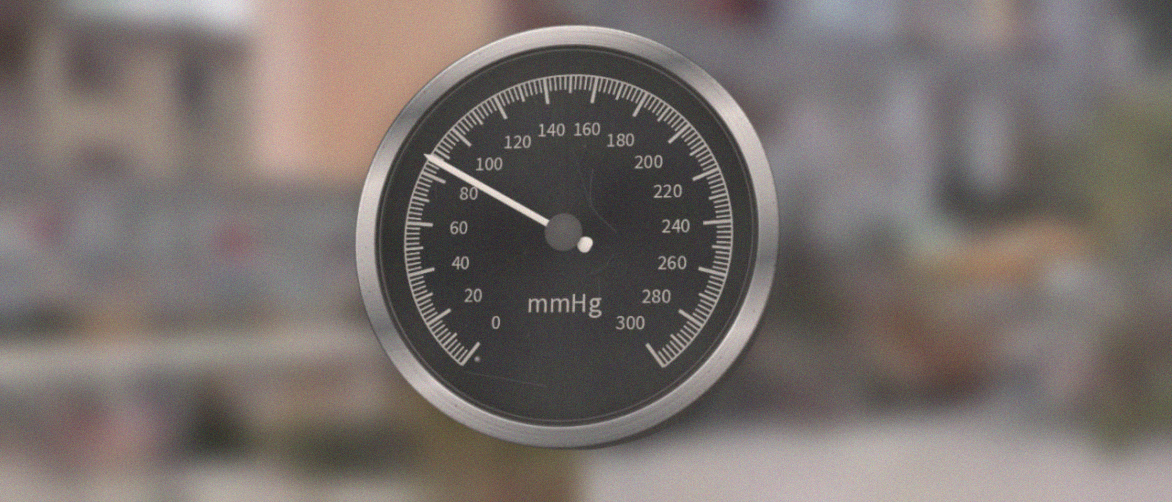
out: 86 mmHg
